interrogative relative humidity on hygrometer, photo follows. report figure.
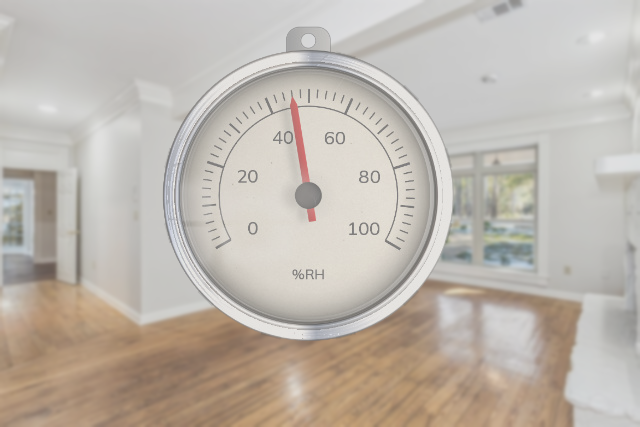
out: 46 %
